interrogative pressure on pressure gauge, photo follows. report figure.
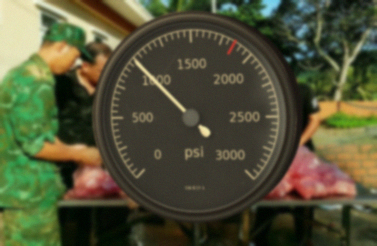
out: 1000 psi
